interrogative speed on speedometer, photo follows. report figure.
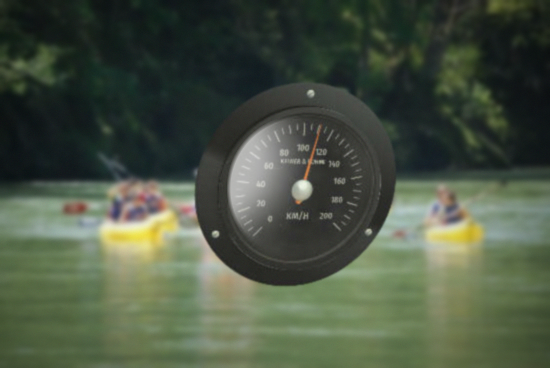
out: 110 km/h
